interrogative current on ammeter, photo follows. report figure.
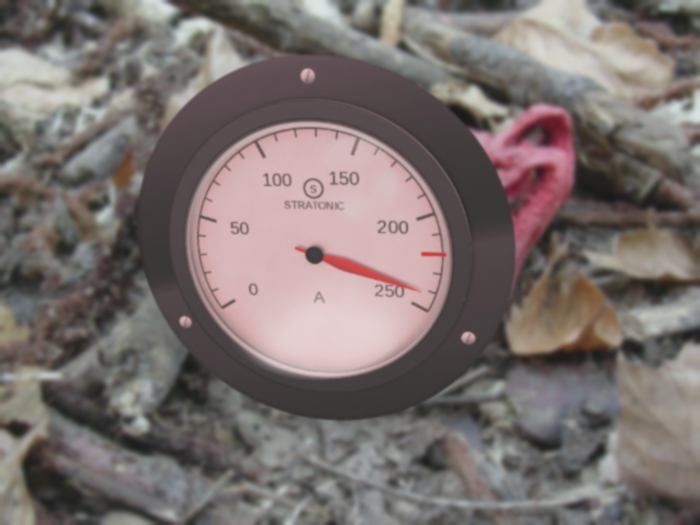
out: 240 A
